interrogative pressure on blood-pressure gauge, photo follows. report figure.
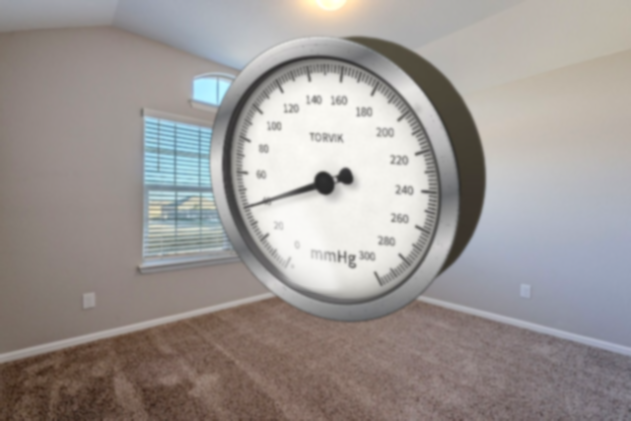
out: 40 mmHg
